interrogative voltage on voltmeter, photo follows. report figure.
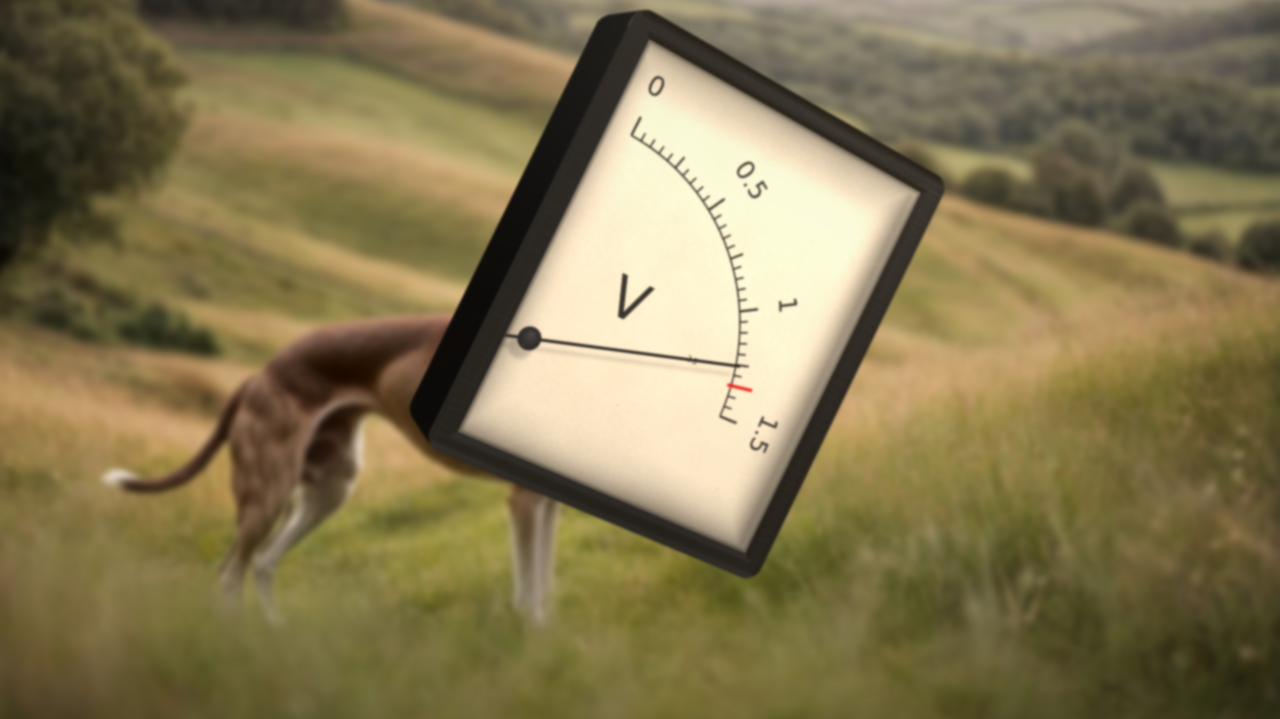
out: 1.25 V
